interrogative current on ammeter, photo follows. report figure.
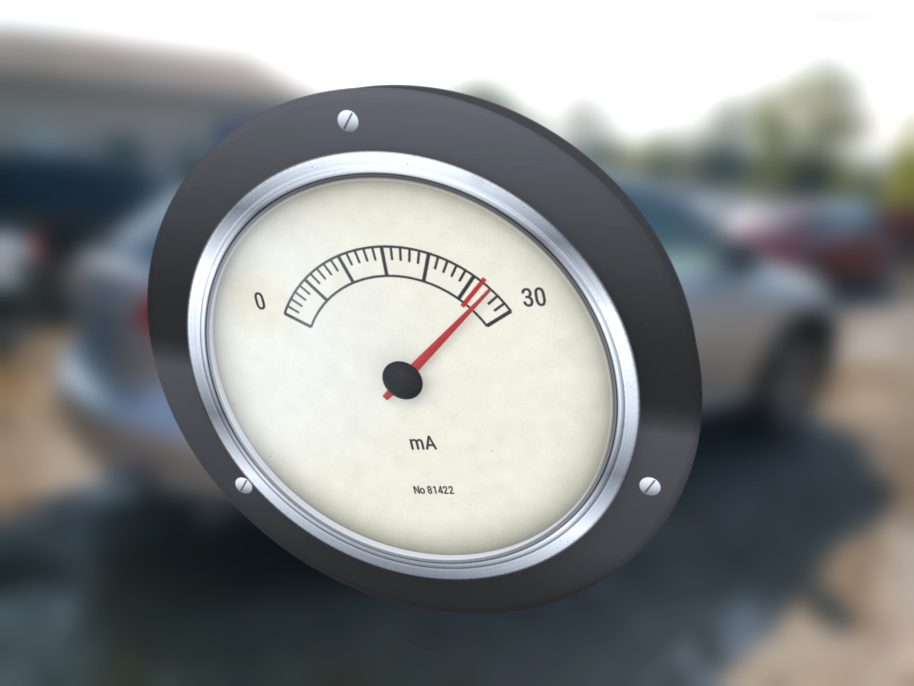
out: 27 mA
